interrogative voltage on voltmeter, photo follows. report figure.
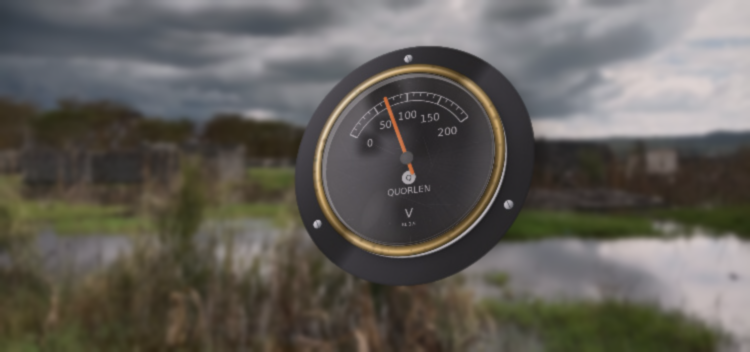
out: 70 V
